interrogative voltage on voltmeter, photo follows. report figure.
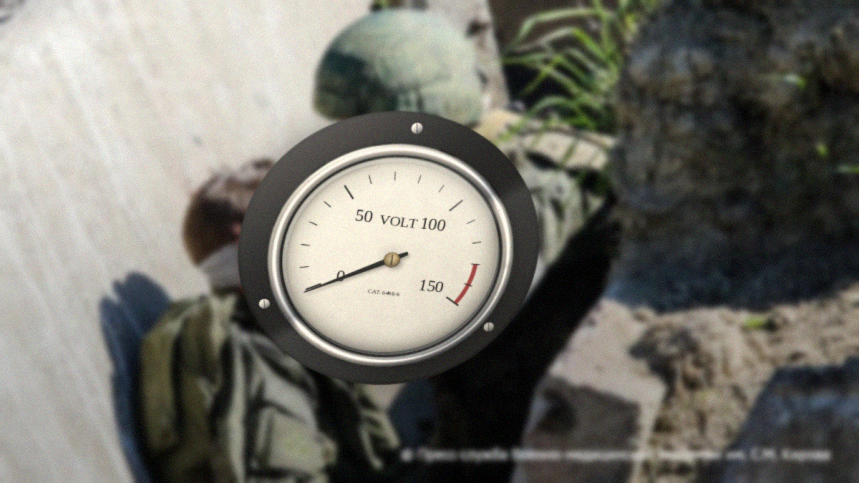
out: 0 V
